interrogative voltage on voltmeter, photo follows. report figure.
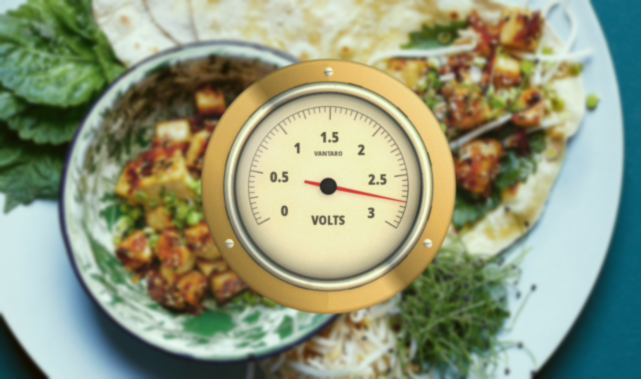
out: 2.75 V
